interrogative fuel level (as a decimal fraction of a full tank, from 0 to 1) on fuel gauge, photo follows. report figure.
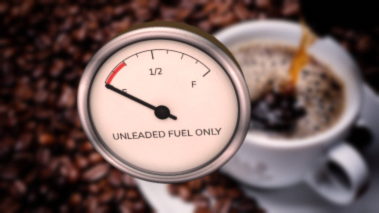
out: 0
